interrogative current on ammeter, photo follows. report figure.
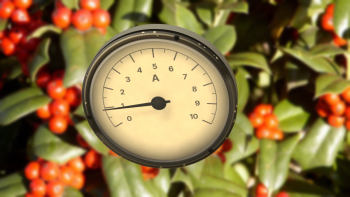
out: 1 A
